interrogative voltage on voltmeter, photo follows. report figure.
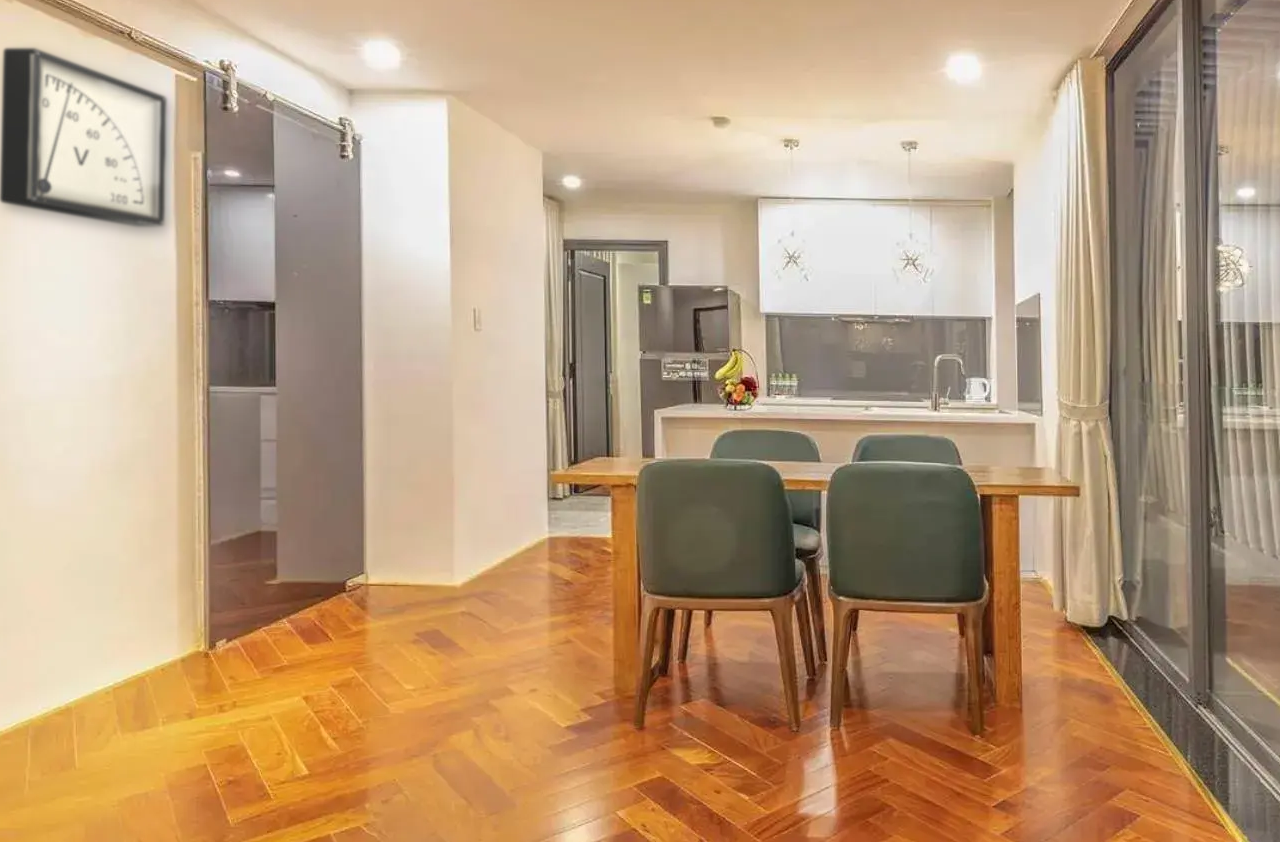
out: 30 V
